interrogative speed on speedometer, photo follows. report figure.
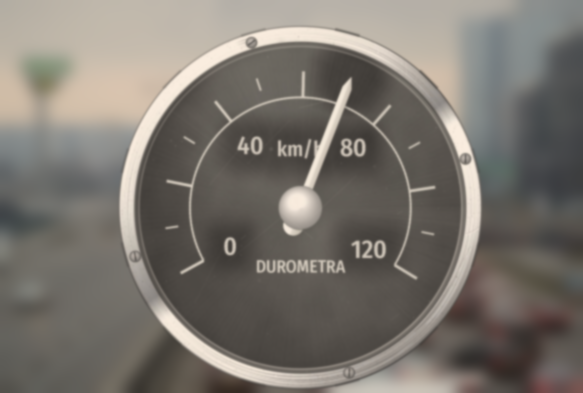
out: 70 km/h
